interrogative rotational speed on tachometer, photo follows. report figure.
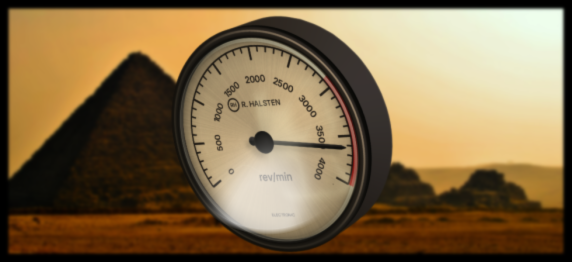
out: 3600 rpm
